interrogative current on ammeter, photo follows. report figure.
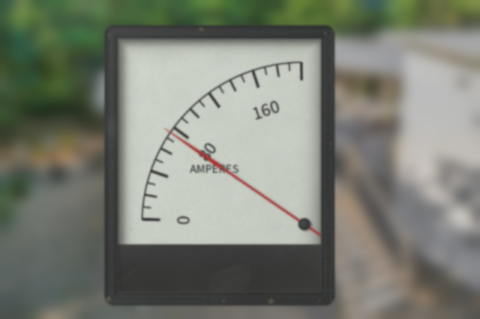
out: 75 A
